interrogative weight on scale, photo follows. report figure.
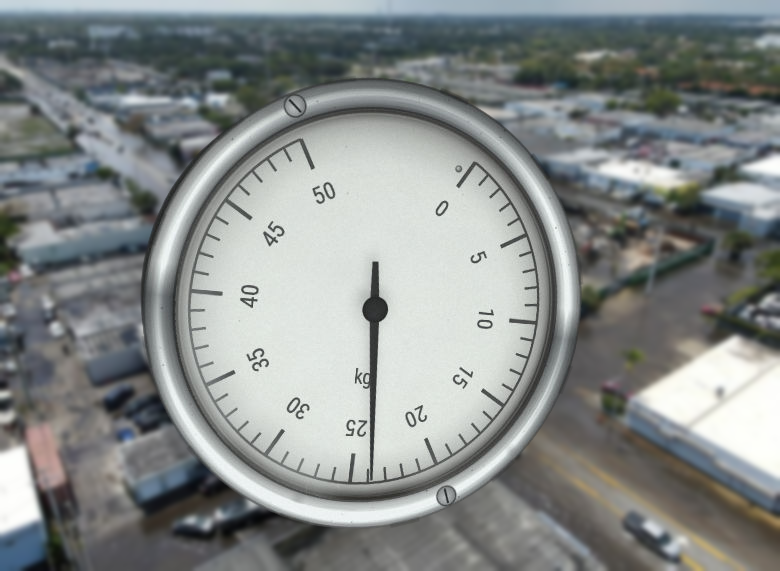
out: 24 kg
